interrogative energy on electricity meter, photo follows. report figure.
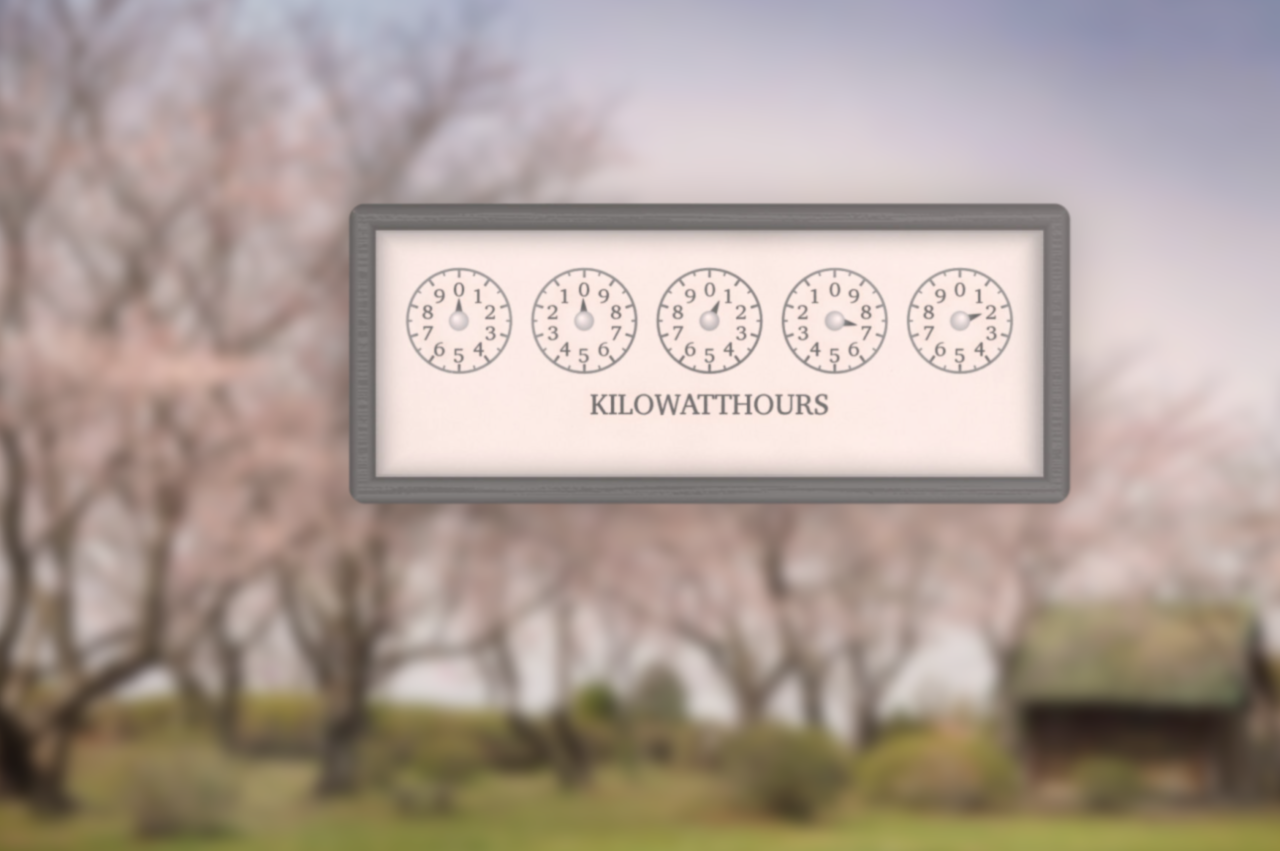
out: 72 kWh
